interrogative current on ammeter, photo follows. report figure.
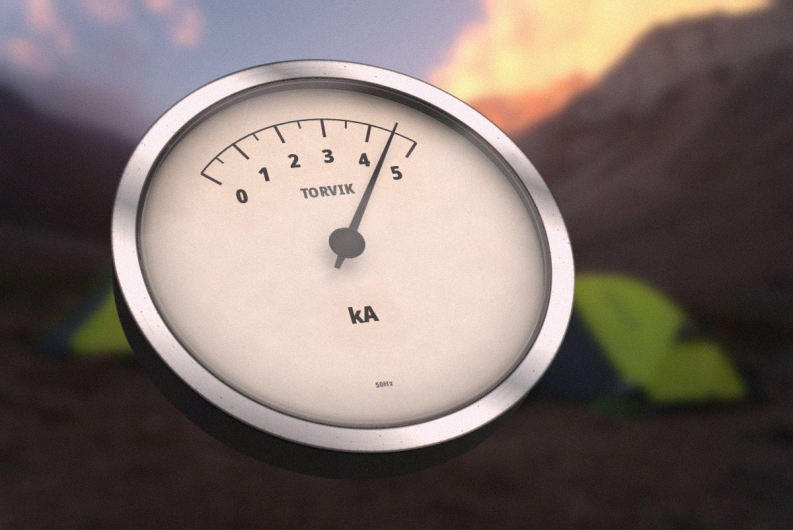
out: 4.5 kA
